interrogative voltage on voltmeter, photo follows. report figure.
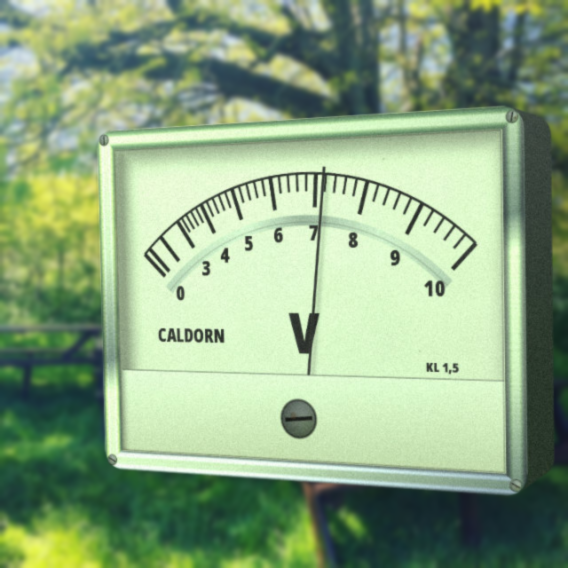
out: 7.2 V
